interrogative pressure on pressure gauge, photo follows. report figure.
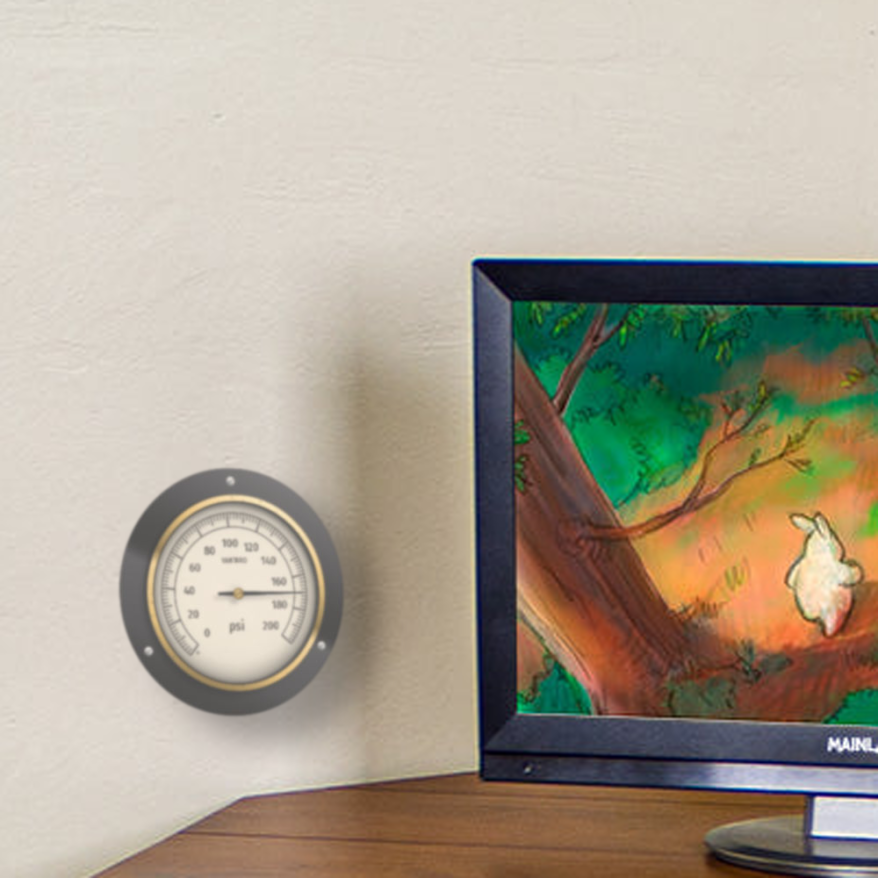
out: 170 psi
